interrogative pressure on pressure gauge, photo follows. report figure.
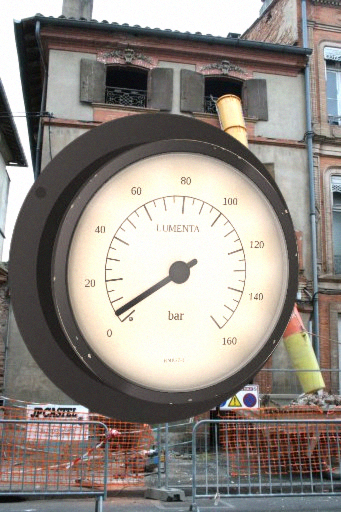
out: 5 bar
